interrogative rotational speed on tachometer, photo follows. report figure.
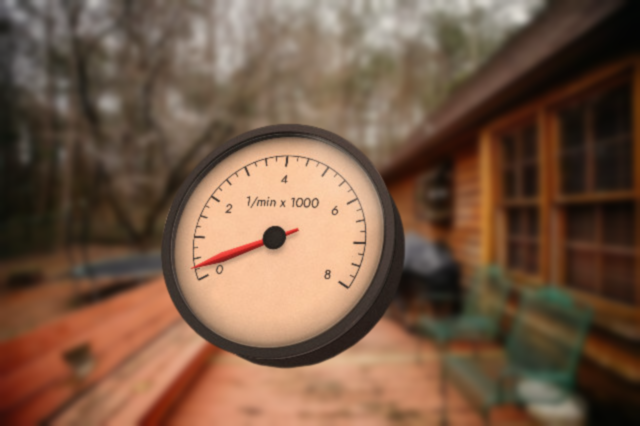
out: 250 rpm
